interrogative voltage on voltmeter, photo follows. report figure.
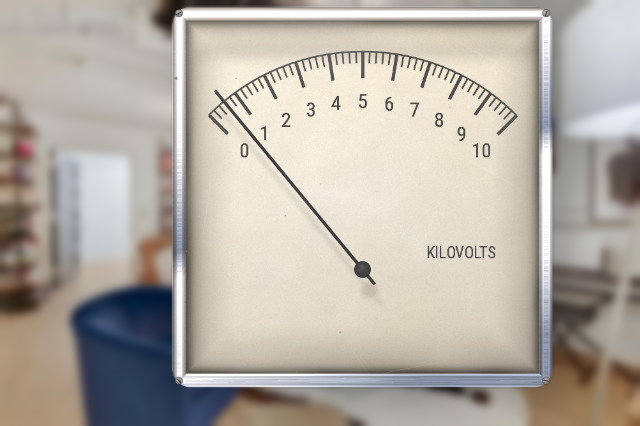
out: 0.6 kV
